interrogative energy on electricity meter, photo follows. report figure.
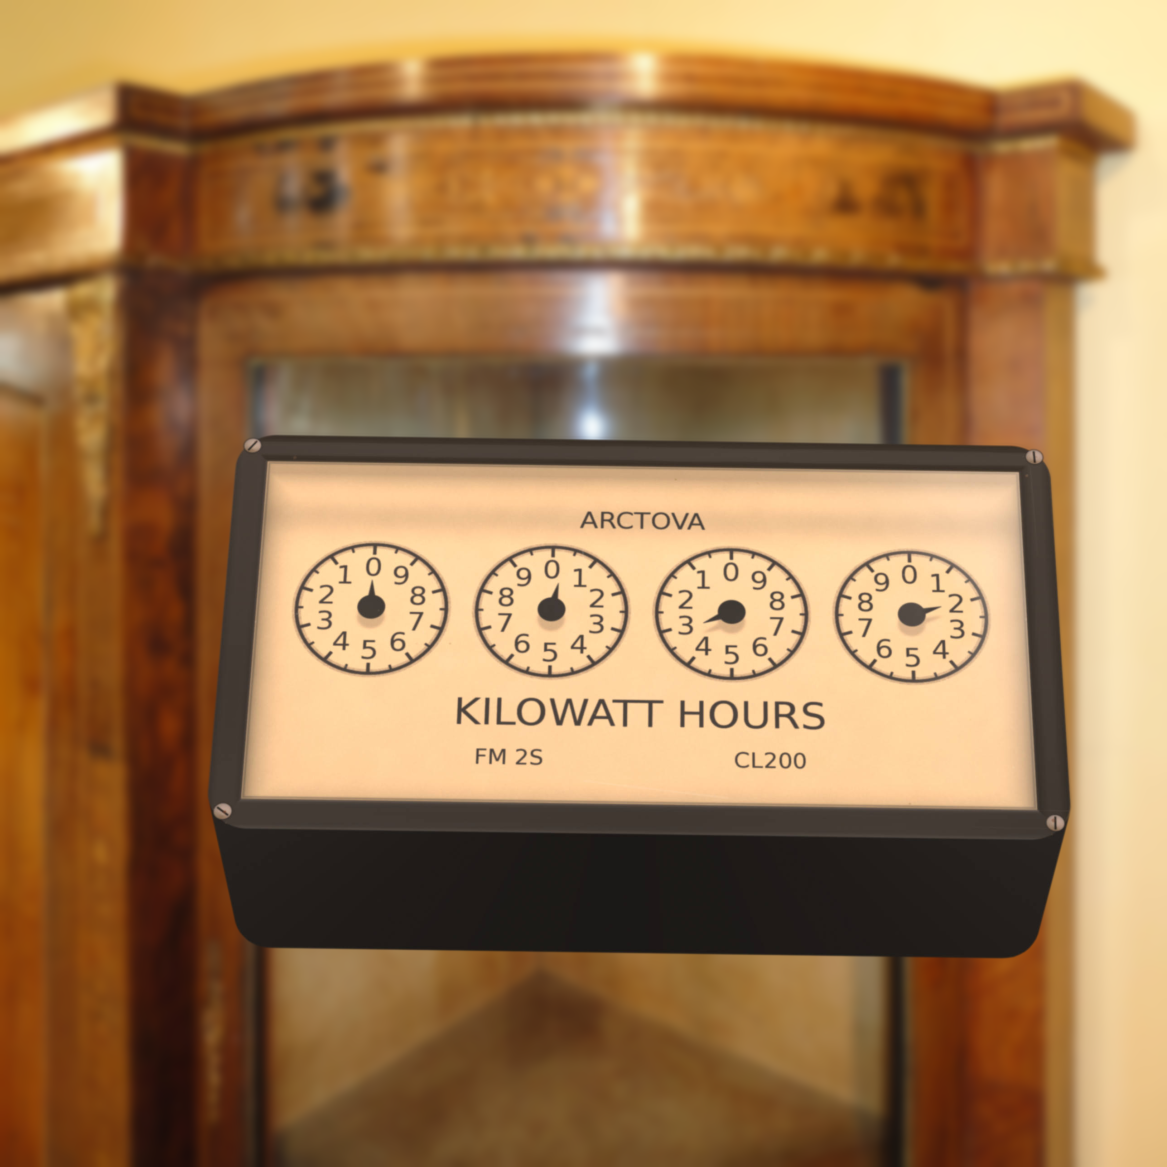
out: 32 kWh
